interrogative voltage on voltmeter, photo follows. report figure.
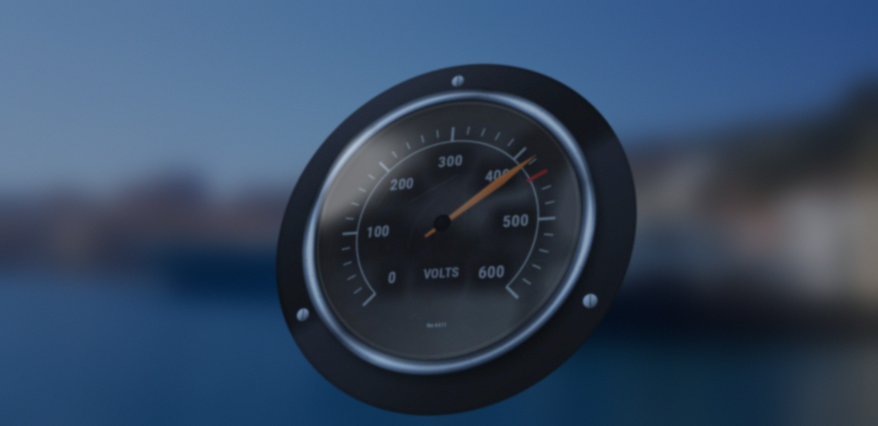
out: 420 V
